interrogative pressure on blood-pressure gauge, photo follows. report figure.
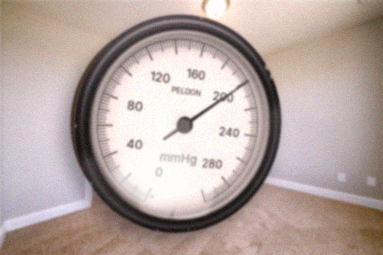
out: 200 mmHg
